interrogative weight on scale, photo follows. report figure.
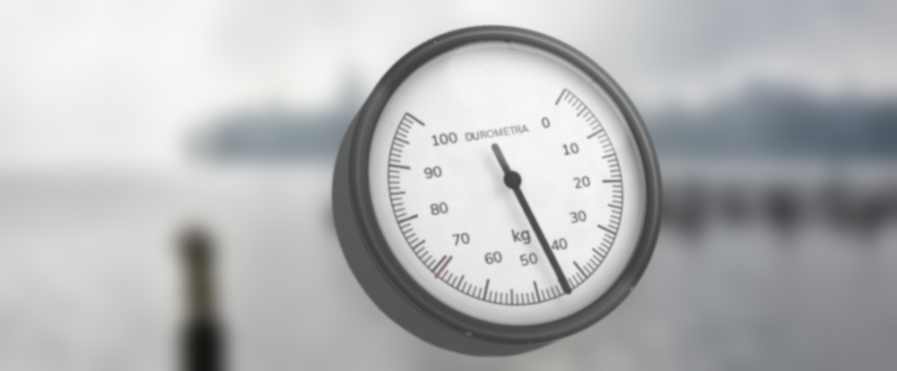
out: 45 kg
